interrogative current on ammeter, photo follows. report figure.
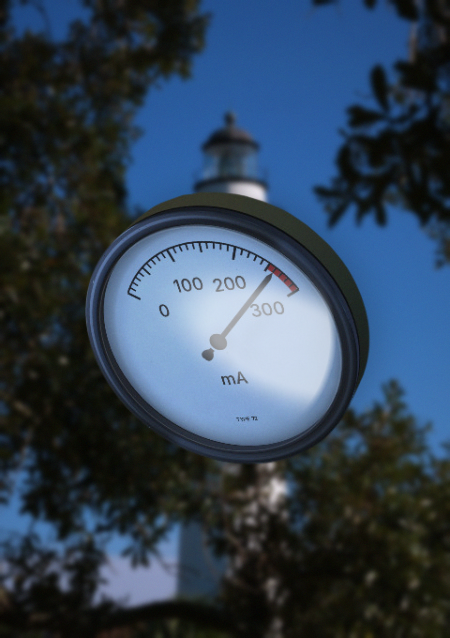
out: 260 mA
